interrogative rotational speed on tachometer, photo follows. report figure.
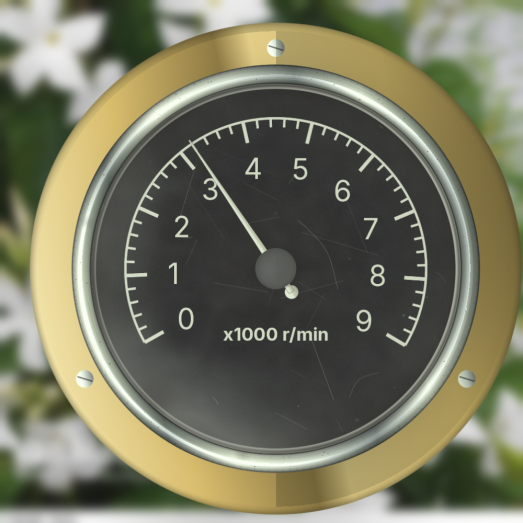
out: 3200 rpm
